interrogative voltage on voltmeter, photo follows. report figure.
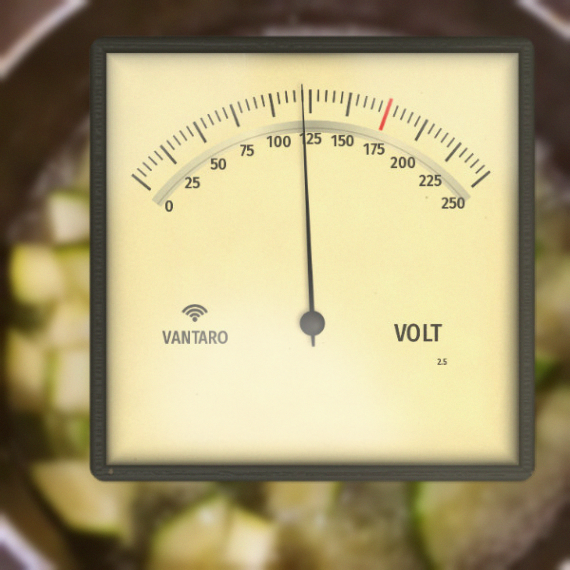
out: 120 V
